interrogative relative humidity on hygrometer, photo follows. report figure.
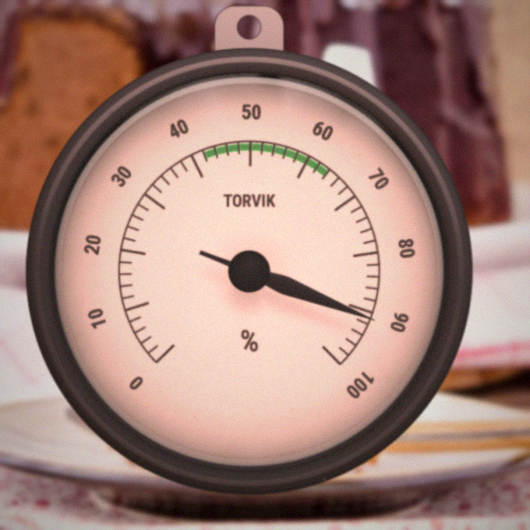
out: 91 %
